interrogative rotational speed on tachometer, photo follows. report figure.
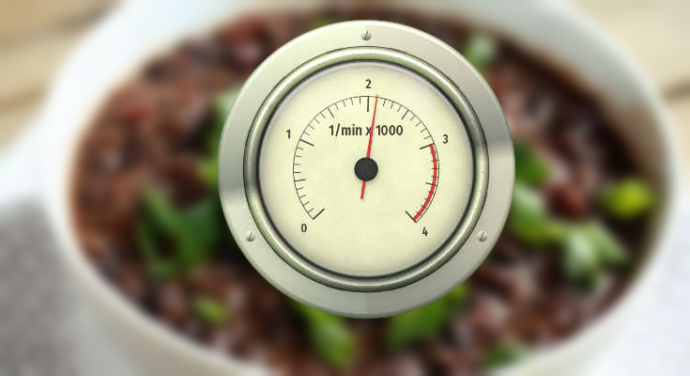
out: 2100 rpm
